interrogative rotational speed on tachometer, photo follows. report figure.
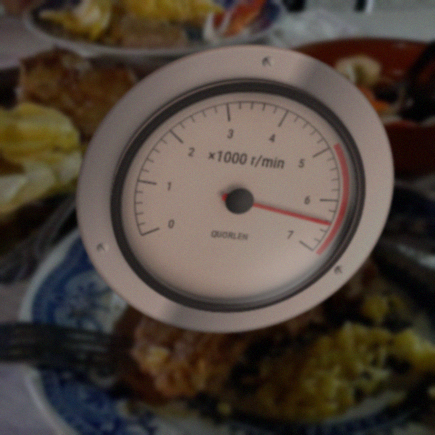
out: 6400 rpm
